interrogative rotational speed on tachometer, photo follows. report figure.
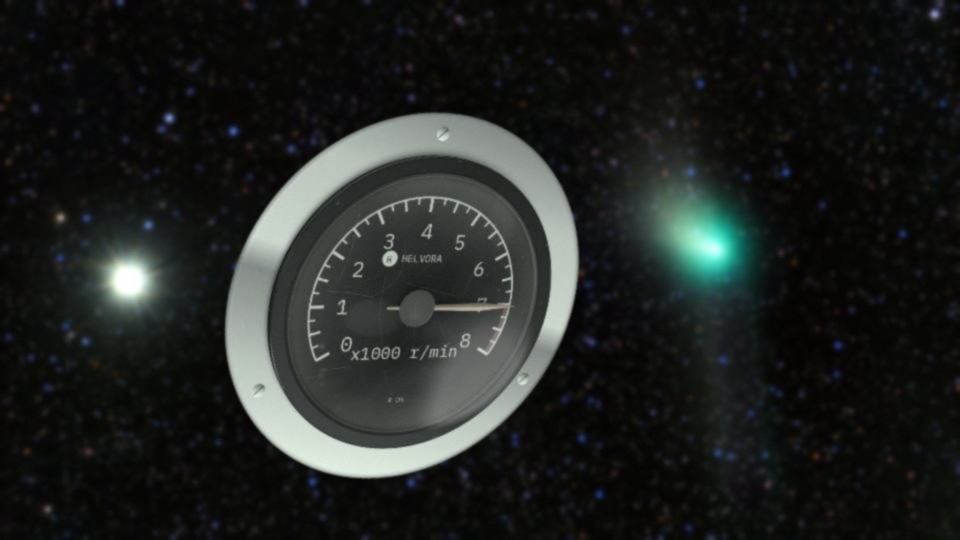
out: 7000 rpm
